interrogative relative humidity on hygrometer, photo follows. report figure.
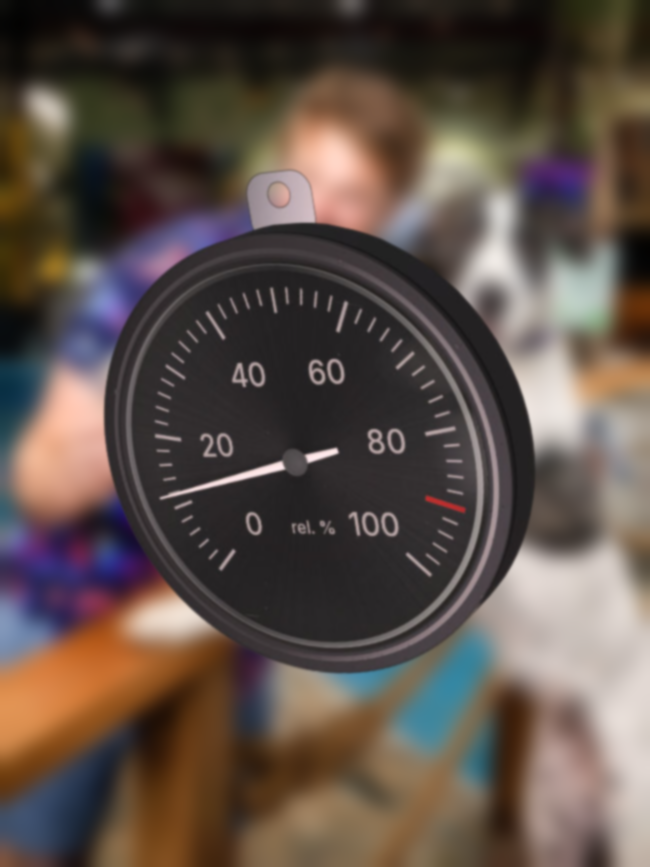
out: 12 %
